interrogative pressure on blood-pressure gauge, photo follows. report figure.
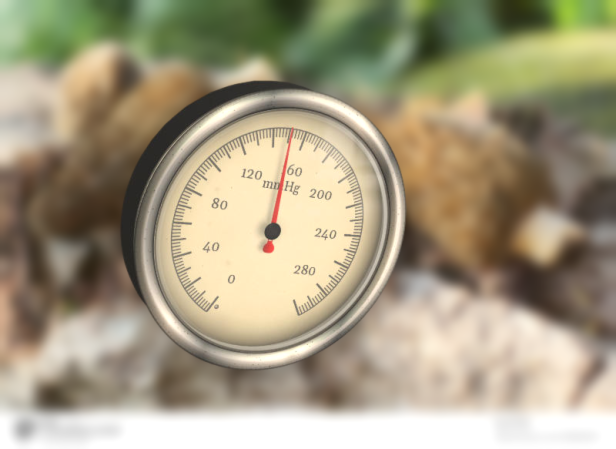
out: 150 mmHg
